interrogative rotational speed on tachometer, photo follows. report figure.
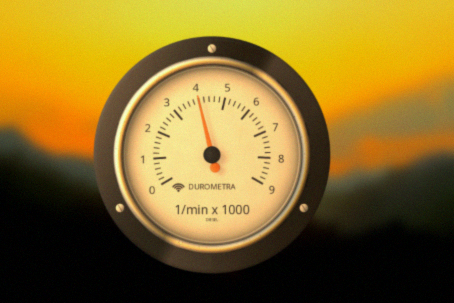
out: 4000 rpm
